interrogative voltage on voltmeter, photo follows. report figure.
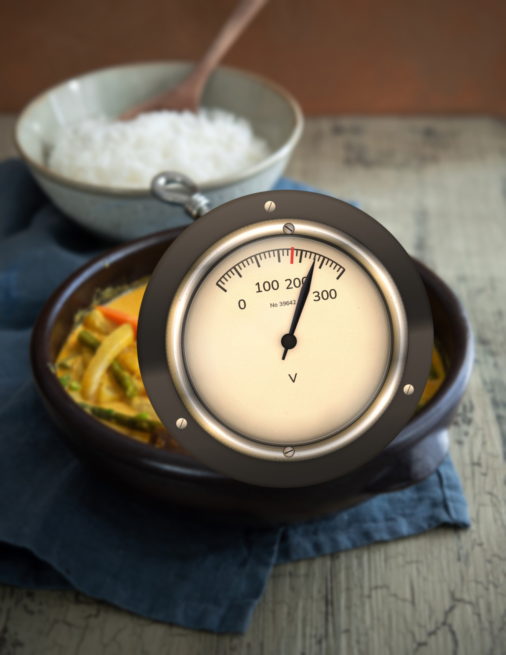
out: 230 V
